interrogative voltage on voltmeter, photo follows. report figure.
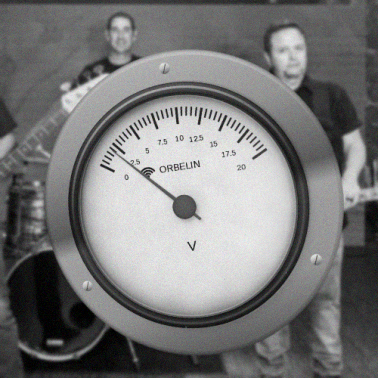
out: 2 V
